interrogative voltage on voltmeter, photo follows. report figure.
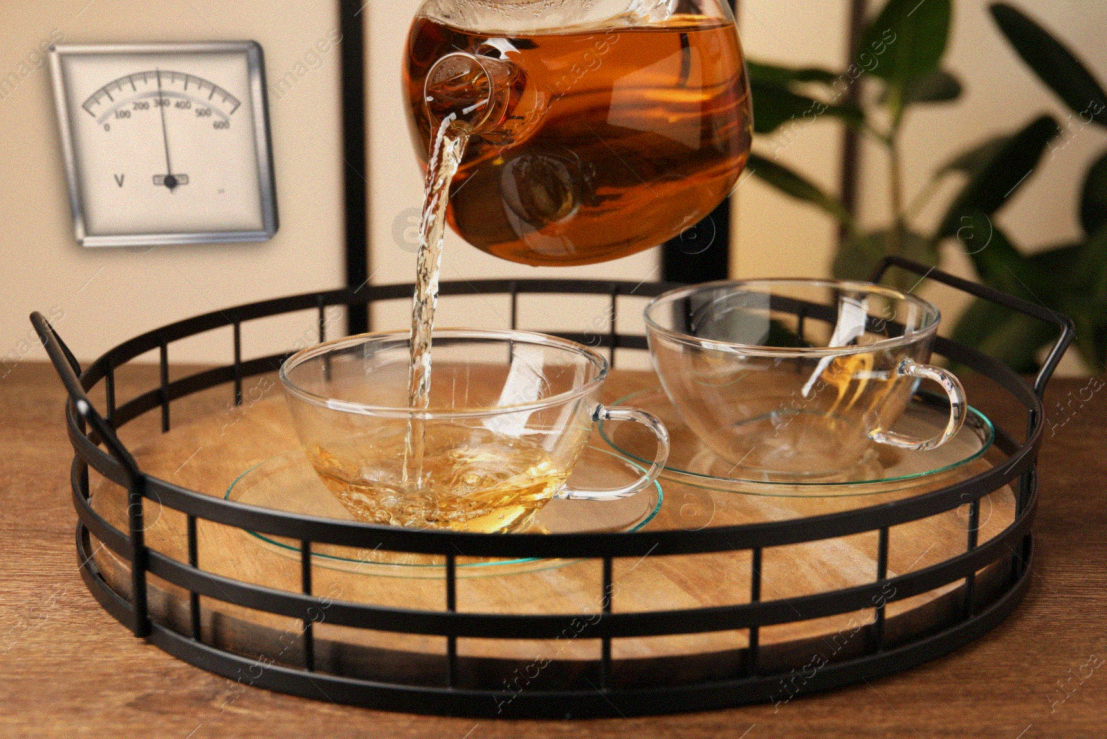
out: 300 V
